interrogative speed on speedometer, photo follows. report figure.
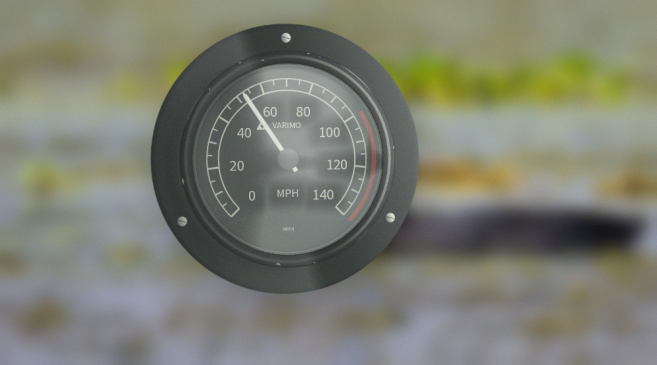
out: 52.5 mph
